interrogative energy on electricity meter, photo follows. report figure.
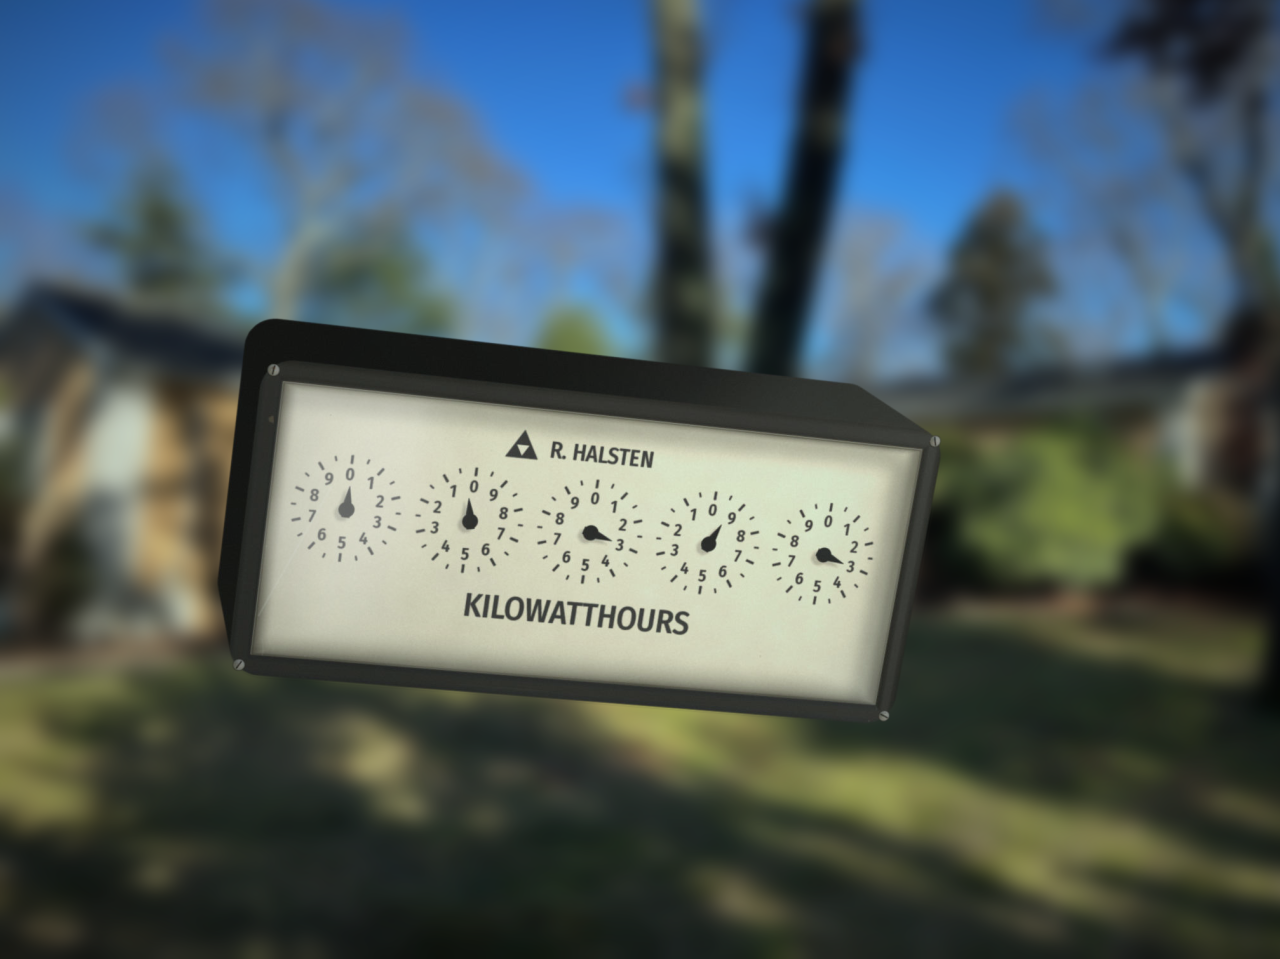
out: 293 kWh
